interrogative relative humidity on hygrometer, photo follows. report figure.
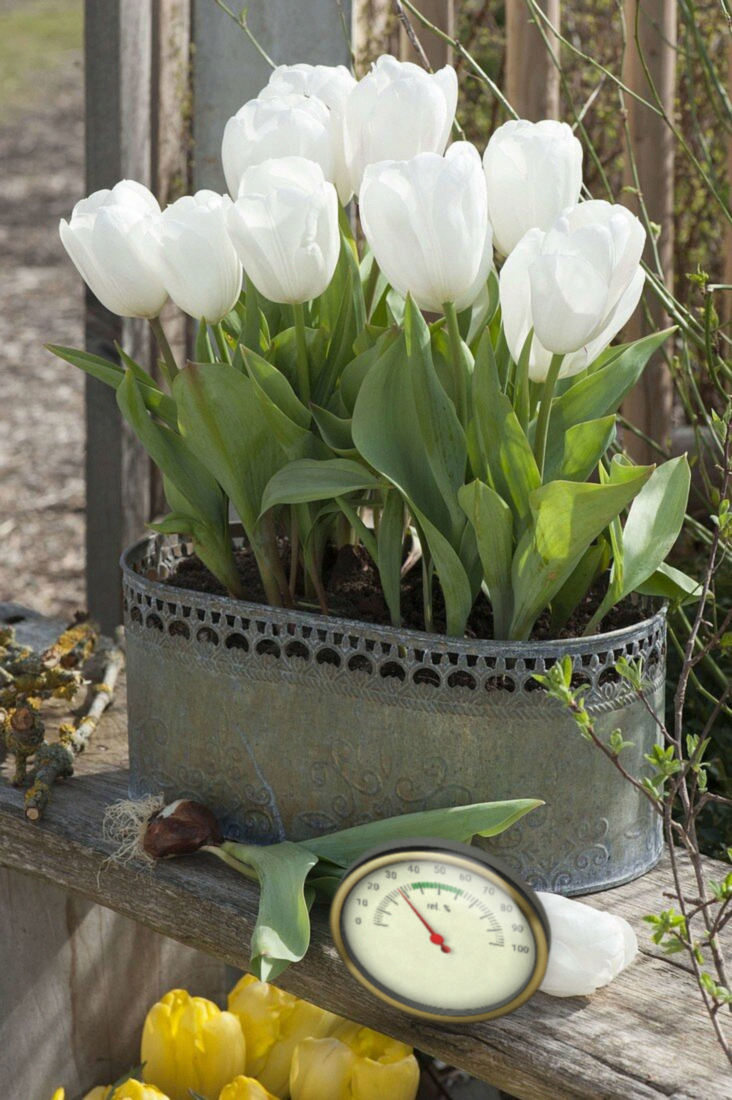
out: 30 %
